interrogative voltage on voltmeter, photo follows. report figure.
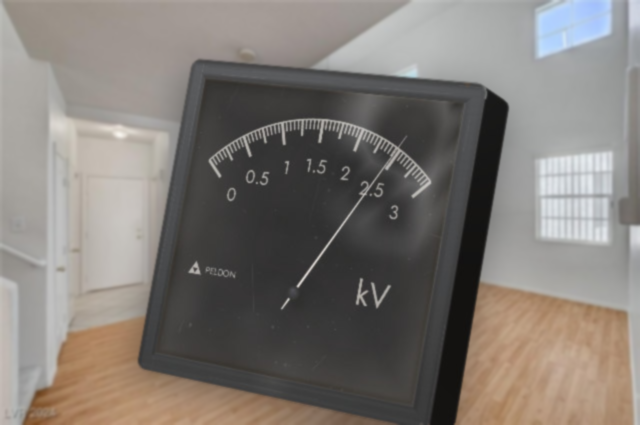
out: 2.5 kV
